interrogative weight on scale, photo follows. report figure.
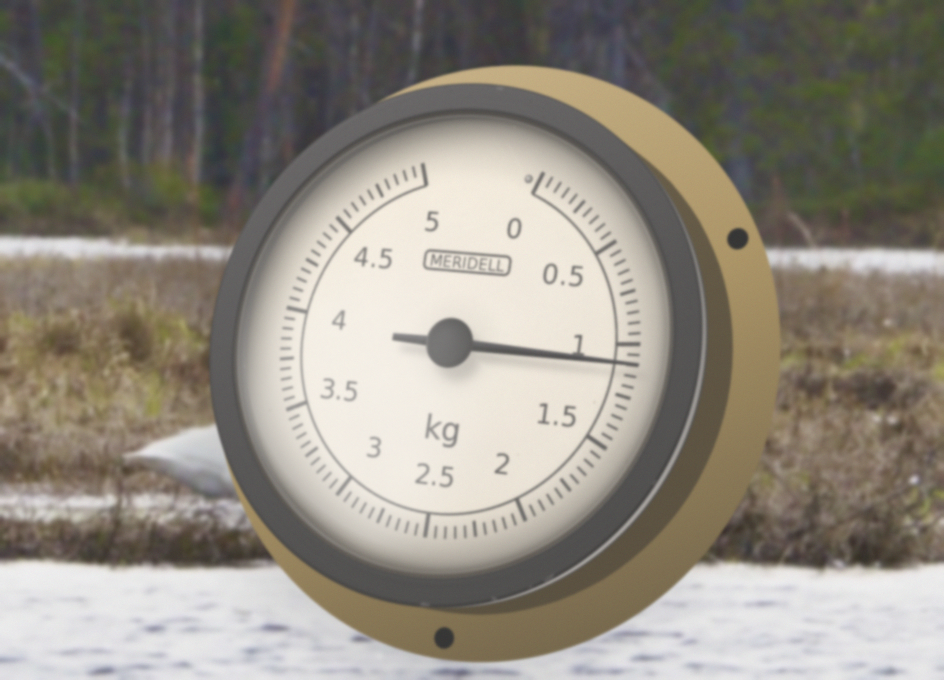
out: 1.1 kg
